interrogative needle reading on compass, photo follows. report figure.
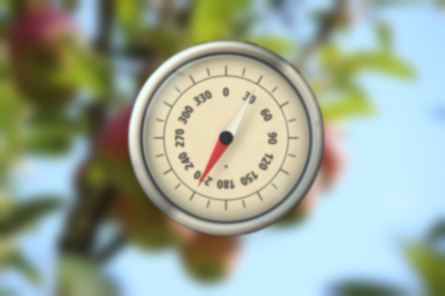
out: 210 °
